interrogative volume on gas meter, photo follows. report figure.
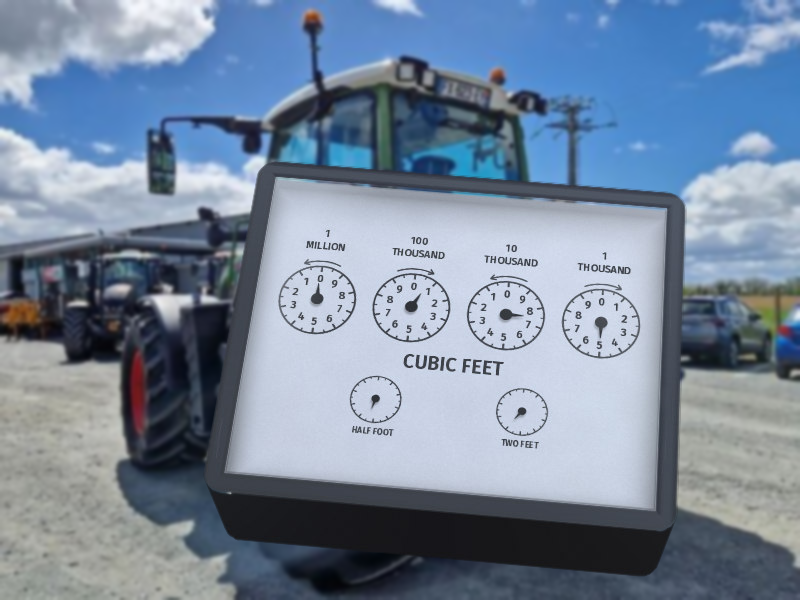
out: 7500 ft³
